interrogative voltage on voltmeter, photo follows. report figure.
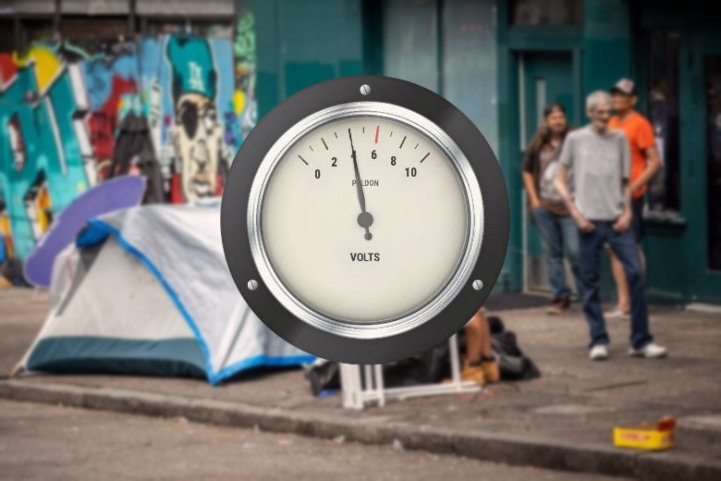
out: 4 V
